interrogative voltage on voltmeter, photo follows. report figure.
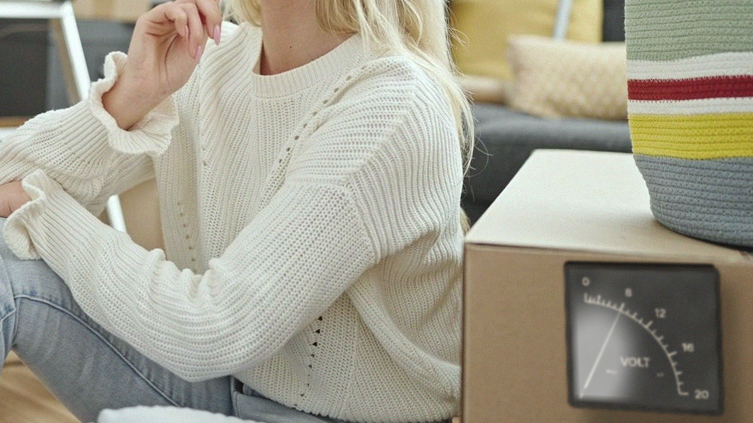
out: 8 V
